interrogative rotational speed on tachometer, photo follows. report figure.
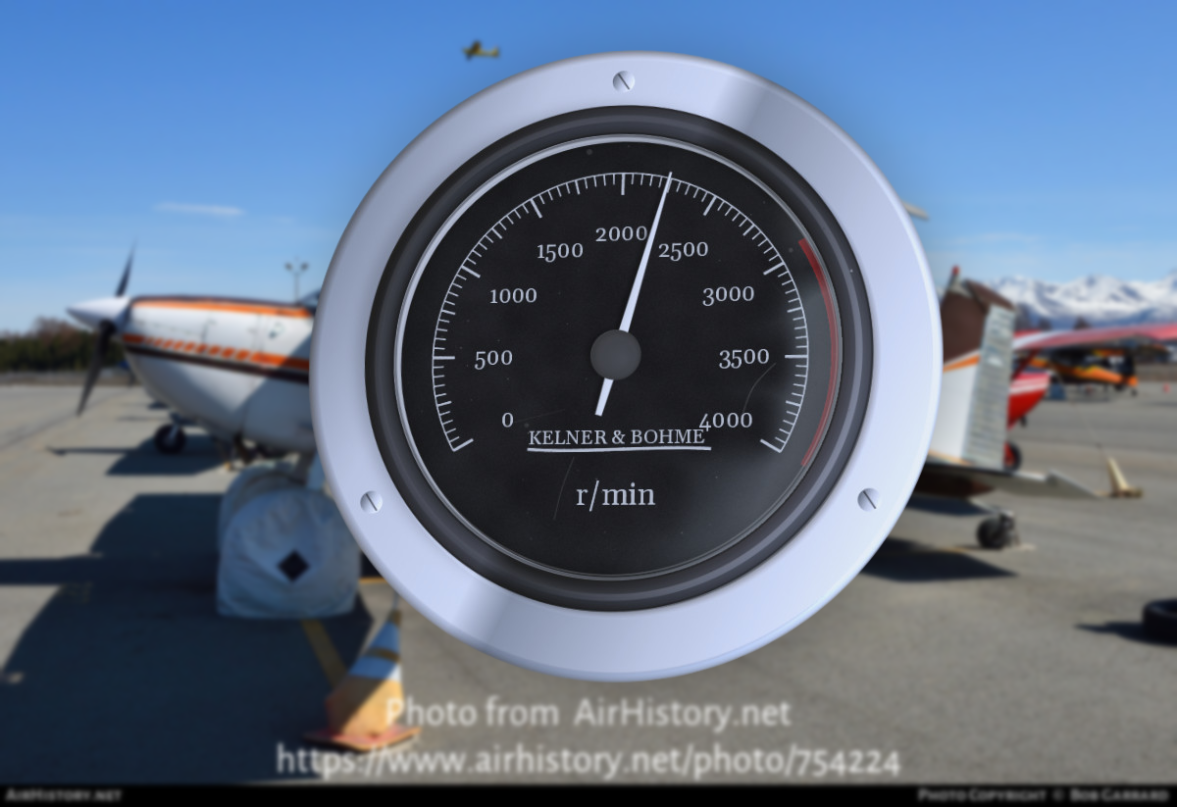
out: 2250 rpm
